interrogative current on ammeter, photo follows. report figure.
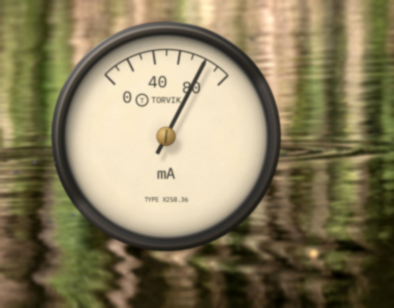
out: 80 mA
